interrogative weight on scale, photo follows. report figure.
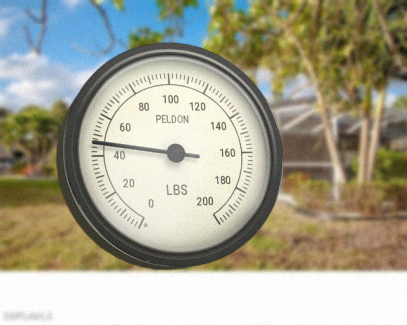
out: 46 lb
